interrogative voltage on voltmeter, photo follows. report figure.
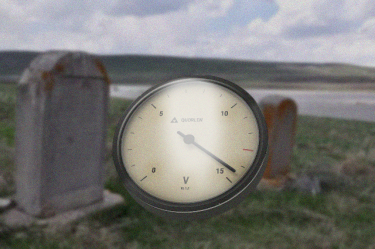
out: 14.5 V
